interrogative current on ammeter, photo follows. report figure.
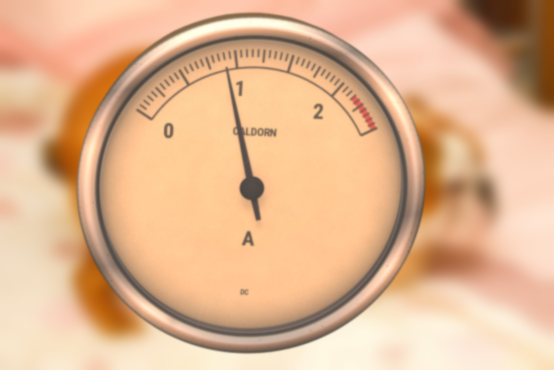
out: 0.9 A
